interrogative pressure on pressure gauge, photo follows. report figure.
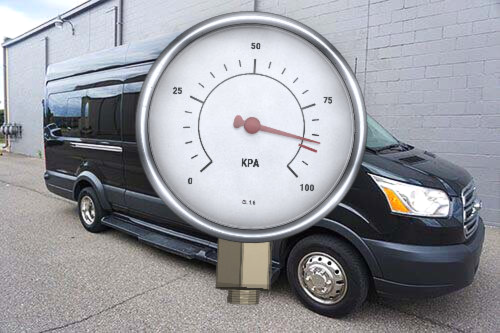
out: 87.5 kPa
